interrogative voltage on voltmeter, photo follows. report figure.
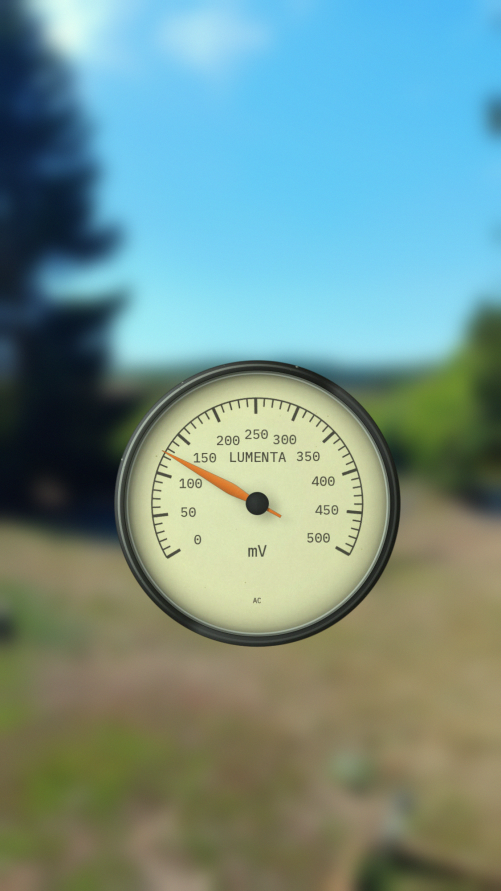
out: 125 mV
